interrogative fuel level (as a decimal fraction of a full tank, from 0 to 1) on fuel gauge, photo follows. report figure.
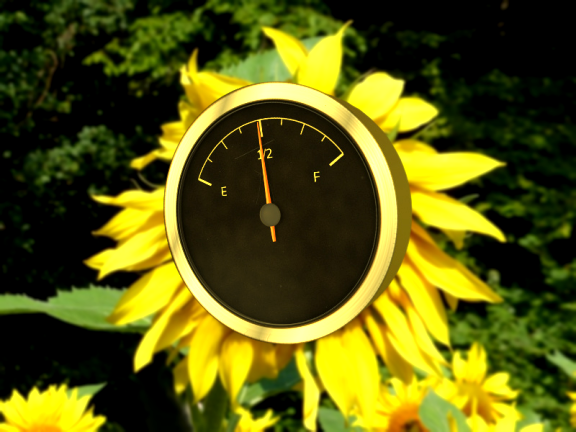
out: 0.5
